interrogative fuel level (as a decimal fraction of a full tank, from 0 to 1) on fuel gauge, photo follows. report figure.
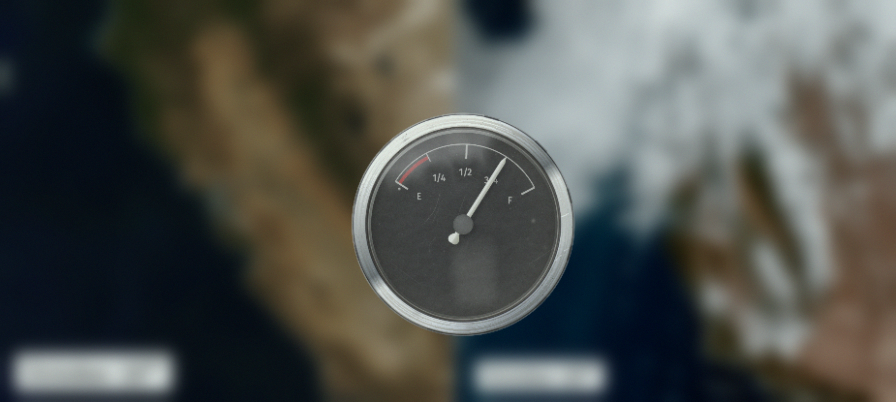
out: 0.75
